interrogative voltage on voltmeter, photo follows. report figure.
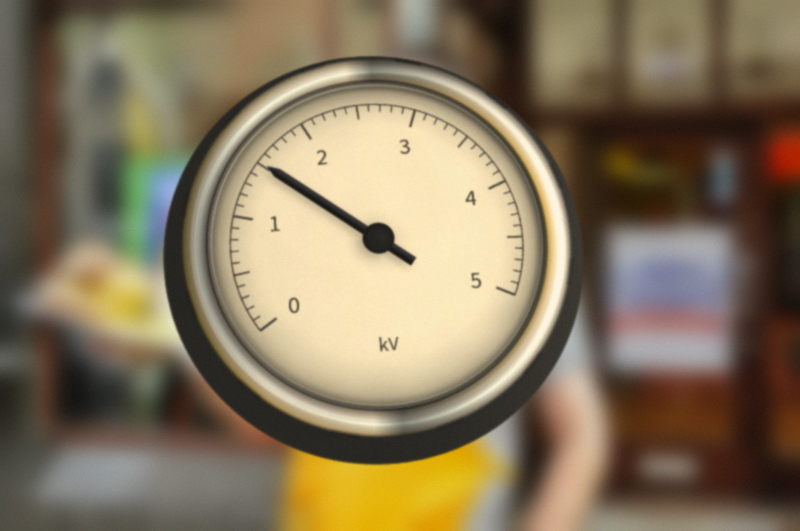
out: 1.5 kV
